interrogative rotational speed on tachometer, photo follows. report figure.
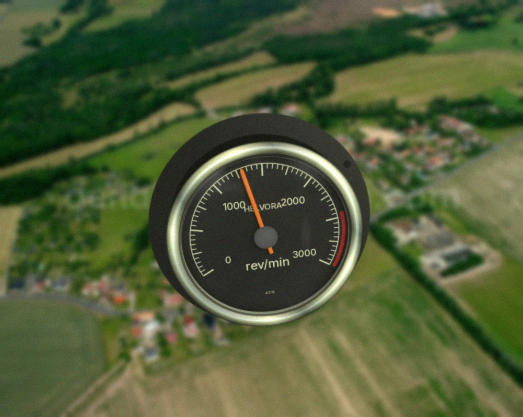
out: 1300 rpm
